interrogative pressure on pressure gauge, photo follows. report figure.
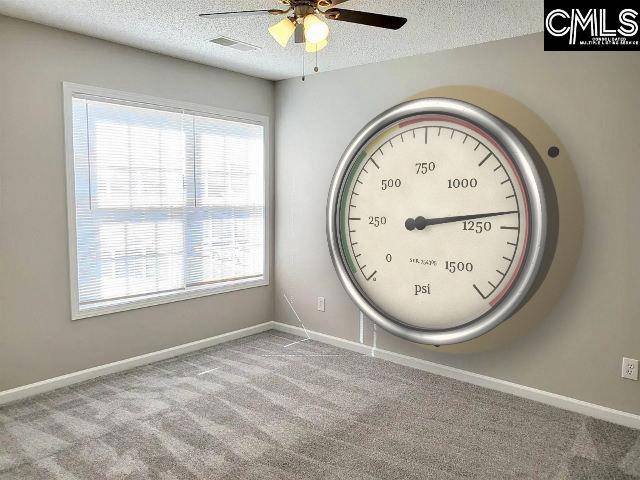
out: 1200 psi
